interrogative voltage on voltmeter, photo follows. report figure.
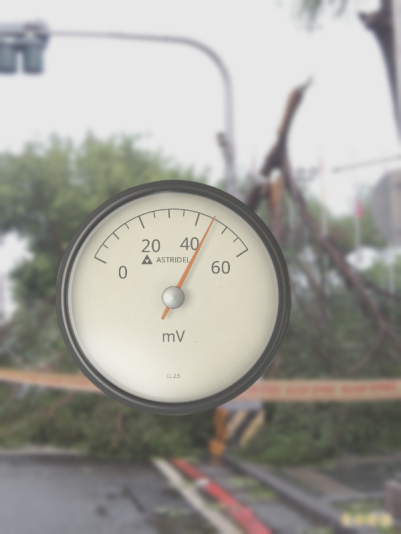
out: 45 mV
